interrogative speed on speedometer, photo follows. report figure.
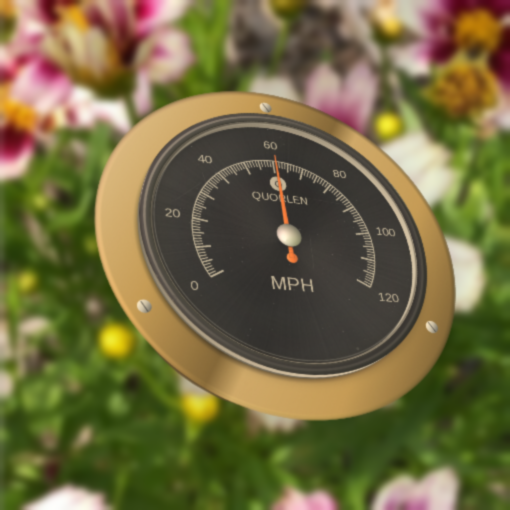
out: 60 mph
